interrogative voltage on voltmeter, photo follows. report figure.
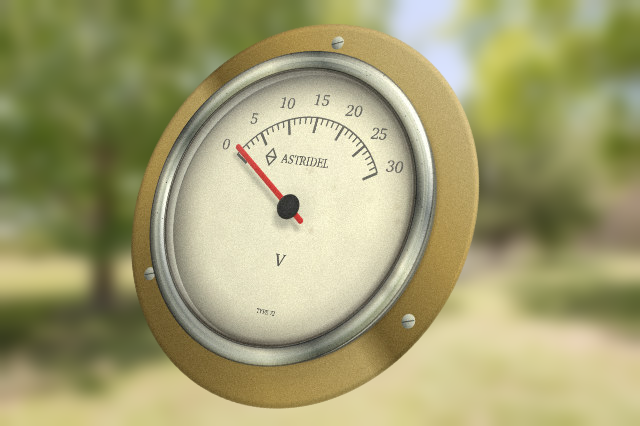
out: 1 V
